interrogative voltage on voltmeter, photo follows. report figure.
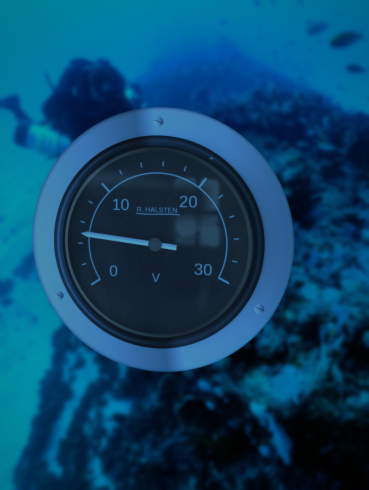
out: 5 V
